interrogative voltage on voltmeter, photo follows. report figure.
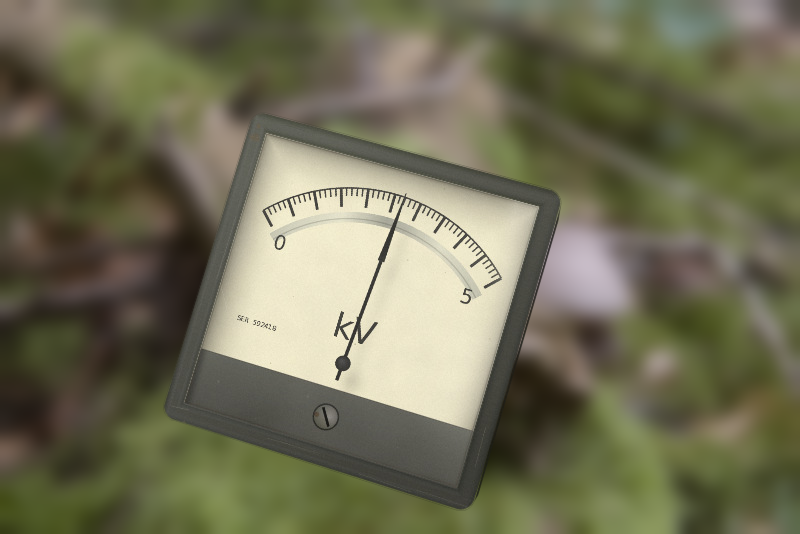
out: 2.7 kV
